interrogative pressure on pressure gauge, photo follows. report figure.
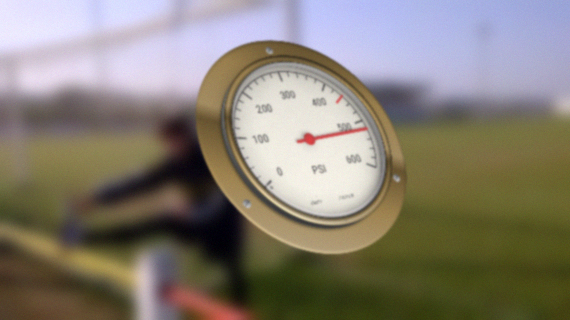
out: 520 psi
